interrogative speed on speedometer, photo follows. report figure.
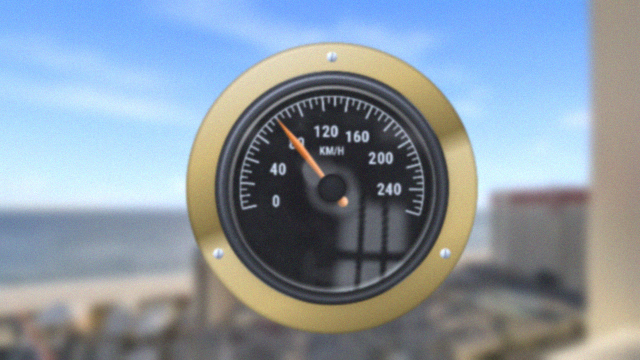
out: 80 km/h
